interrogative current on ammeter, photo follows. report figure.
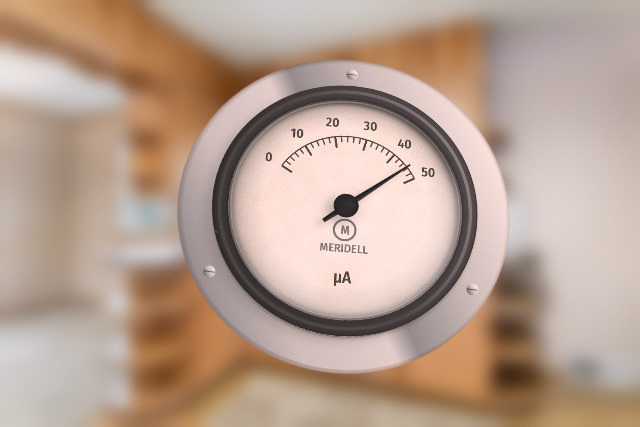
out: 46 µA
